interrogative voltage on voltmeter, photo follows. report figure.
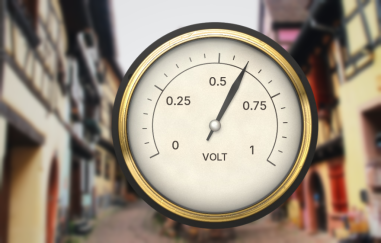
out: 0.6 V
